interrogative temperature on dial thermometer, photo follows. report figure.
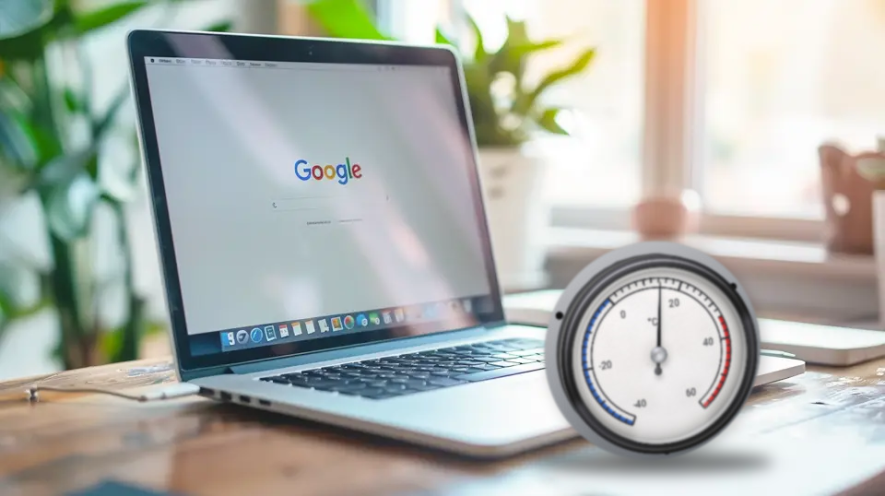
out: 14 °C
